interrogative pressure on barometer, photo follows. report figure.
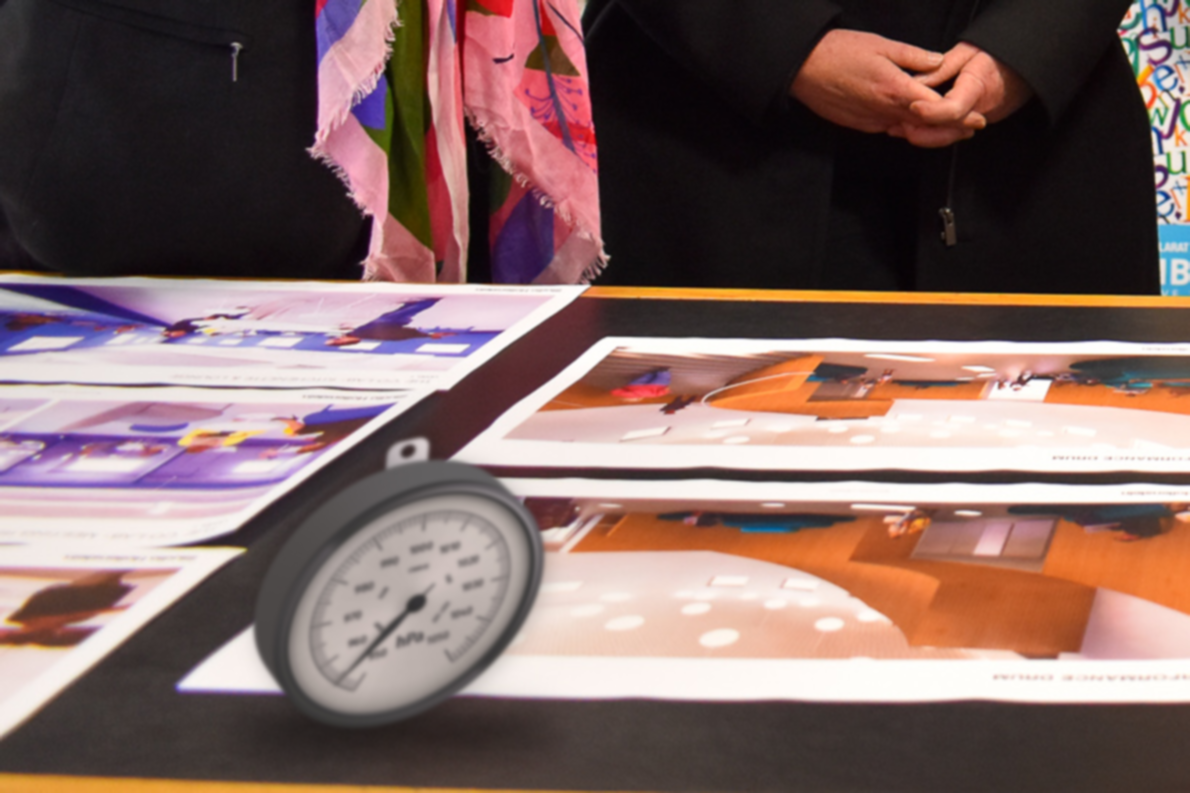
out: 955 hPa
